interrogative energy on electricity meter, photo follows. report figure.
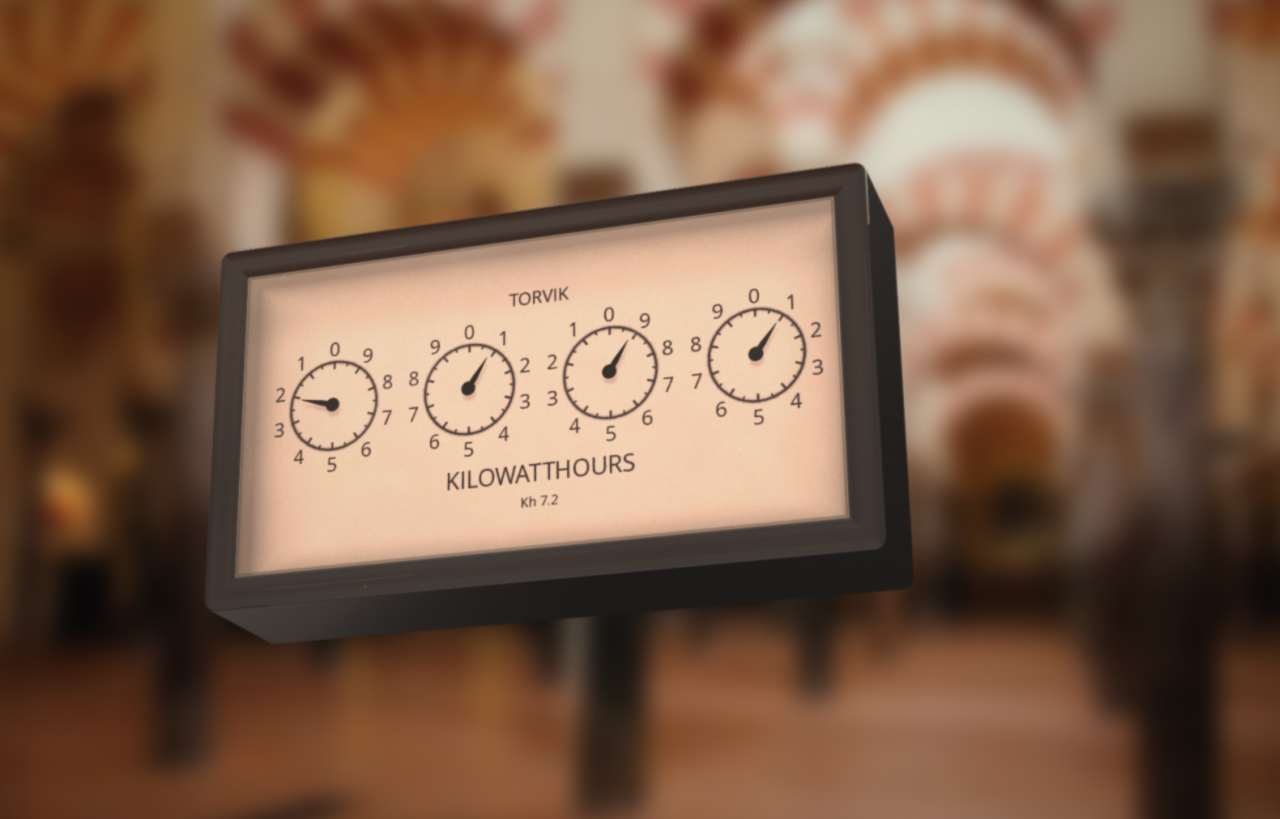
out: 2091 kWh
